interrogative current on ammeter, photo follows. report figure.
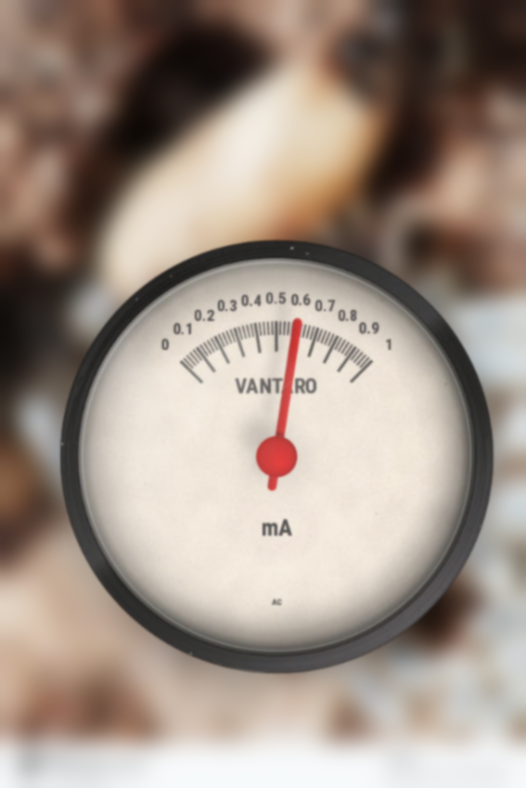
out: 0.6 mA
